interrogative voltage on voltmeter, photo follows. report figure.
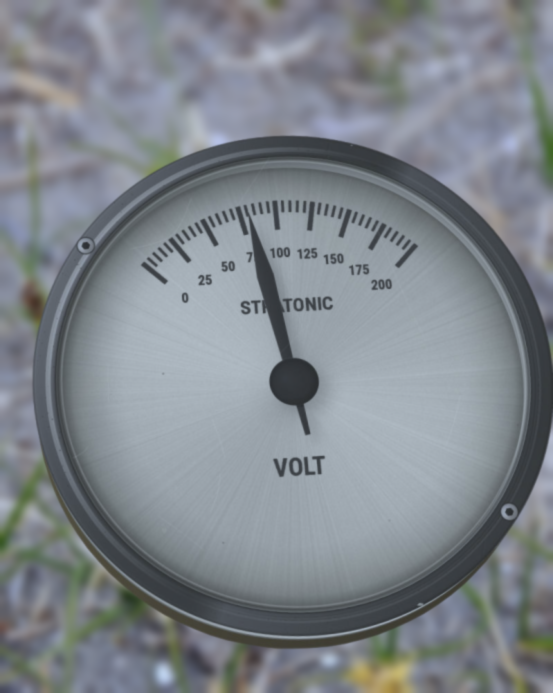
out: 80 V
